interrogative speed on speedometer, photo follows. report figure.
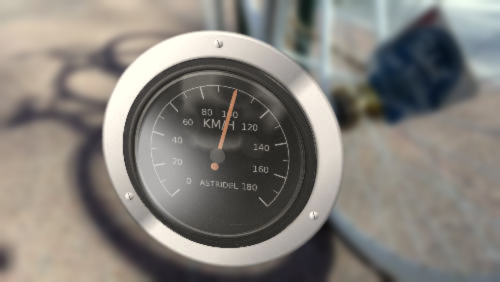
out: 100 km/h
